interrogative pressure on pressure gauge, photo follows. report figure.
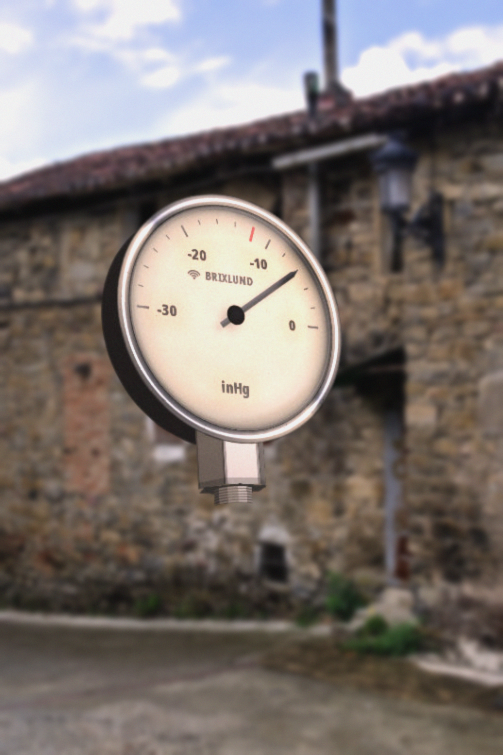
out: -6 inHg
